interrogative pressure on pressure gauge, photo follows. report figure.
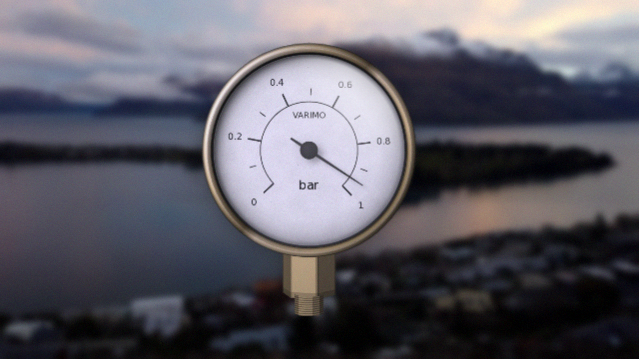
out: 0.95 bar
